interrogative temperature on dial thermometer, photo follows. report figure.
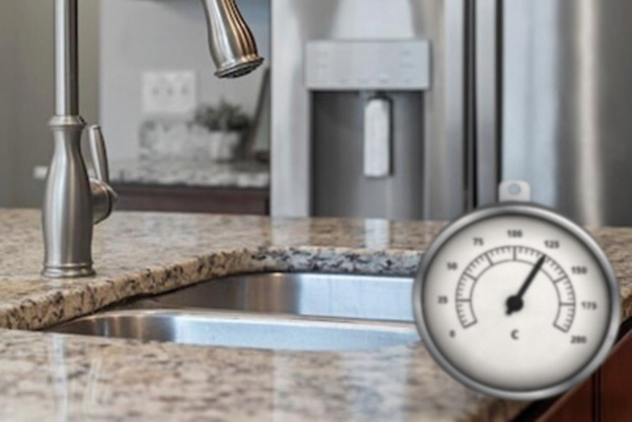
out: 125 °C
